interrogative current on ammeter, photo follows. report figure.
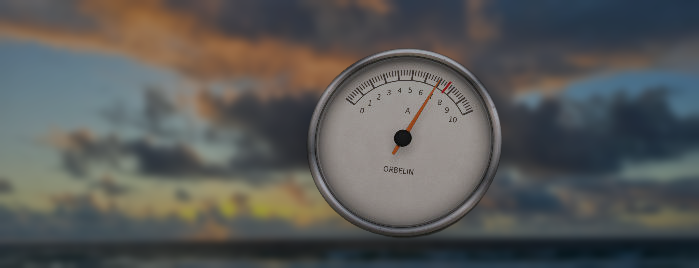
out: 7 A
